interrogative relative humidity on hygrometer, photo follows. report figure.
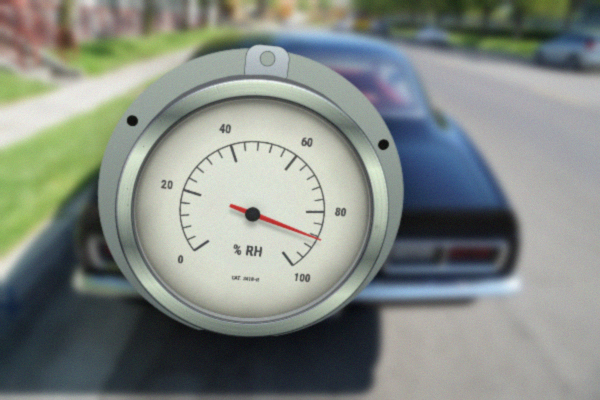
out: 88 %
